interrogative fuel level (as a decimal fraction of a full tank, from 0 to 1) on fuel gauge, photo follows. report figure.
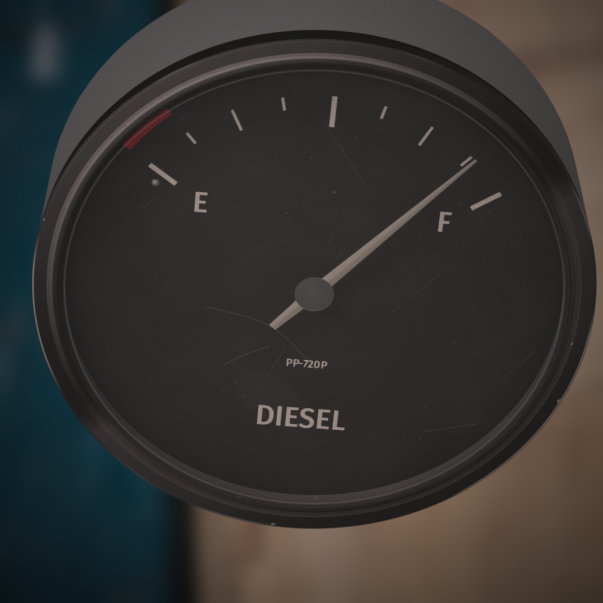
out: 0.875
